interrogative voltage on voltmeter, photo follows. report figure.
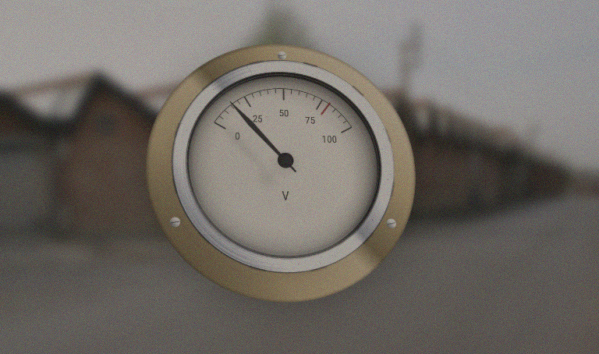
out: 15 V
